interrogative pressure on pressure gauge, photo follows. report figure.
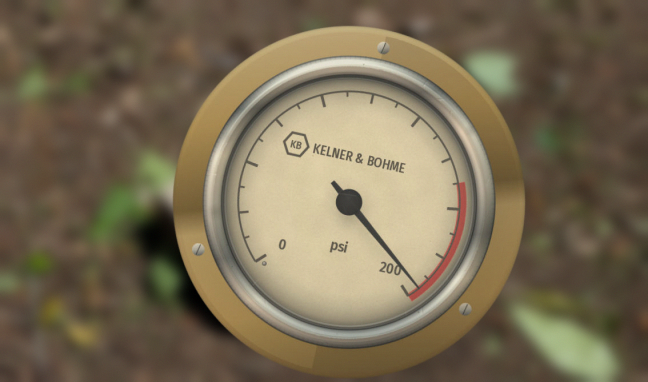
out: 195 psi
